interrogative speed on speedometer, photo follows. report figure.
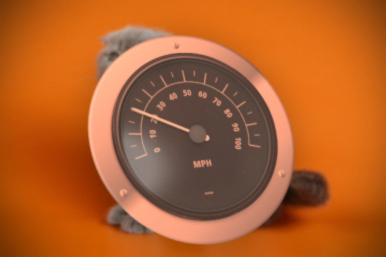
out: 20 mph
